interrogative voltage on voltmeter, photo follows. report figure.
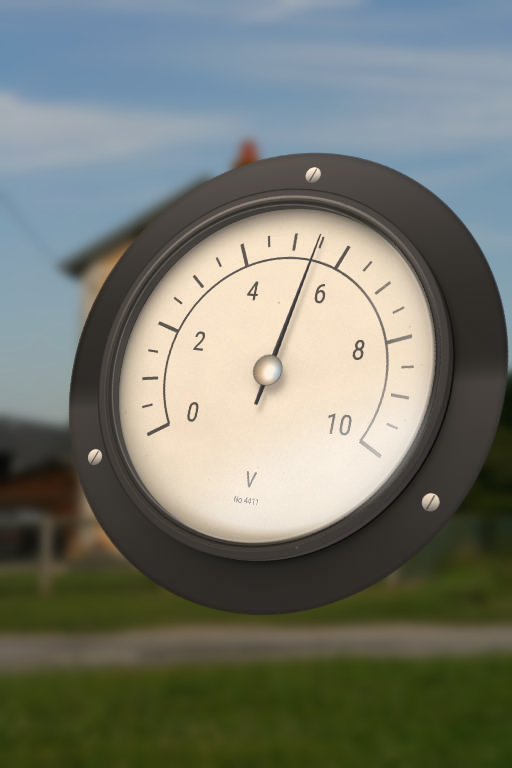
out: 5.5 V
